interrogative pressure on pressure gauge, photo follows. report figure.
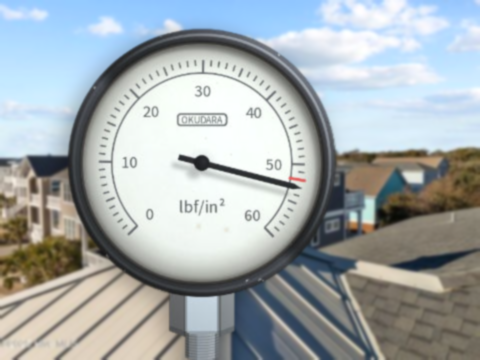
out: 53 psi
